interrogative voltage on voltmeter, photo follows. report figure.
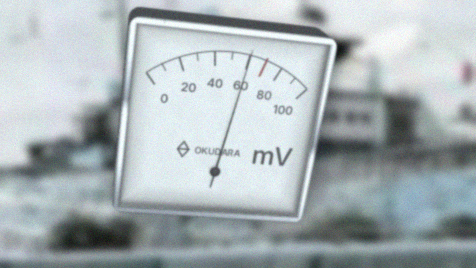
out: 60 mV
